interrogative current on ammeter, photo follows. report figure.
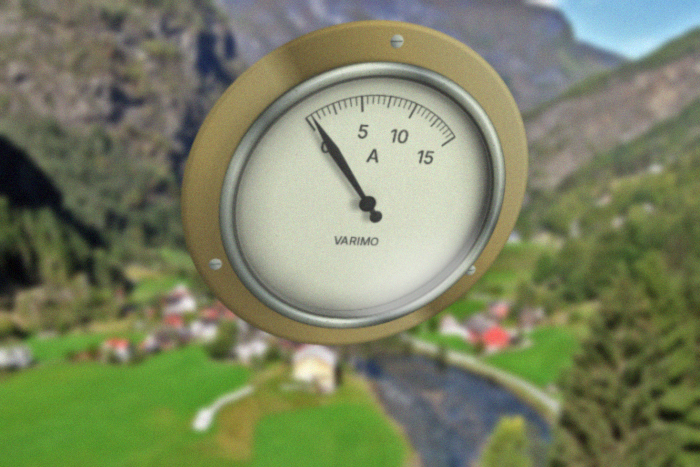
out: 0.5 A
